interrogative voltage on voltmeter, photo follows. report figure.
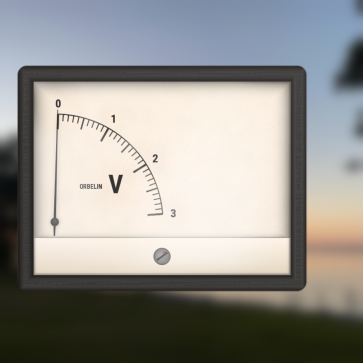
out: 0 V
